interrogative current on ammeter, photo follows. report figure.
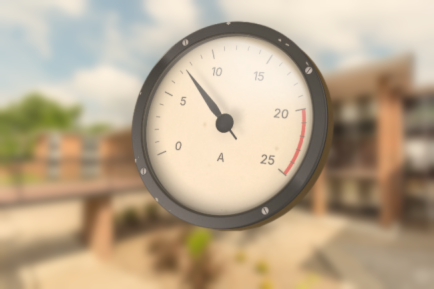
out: 7.5 A
